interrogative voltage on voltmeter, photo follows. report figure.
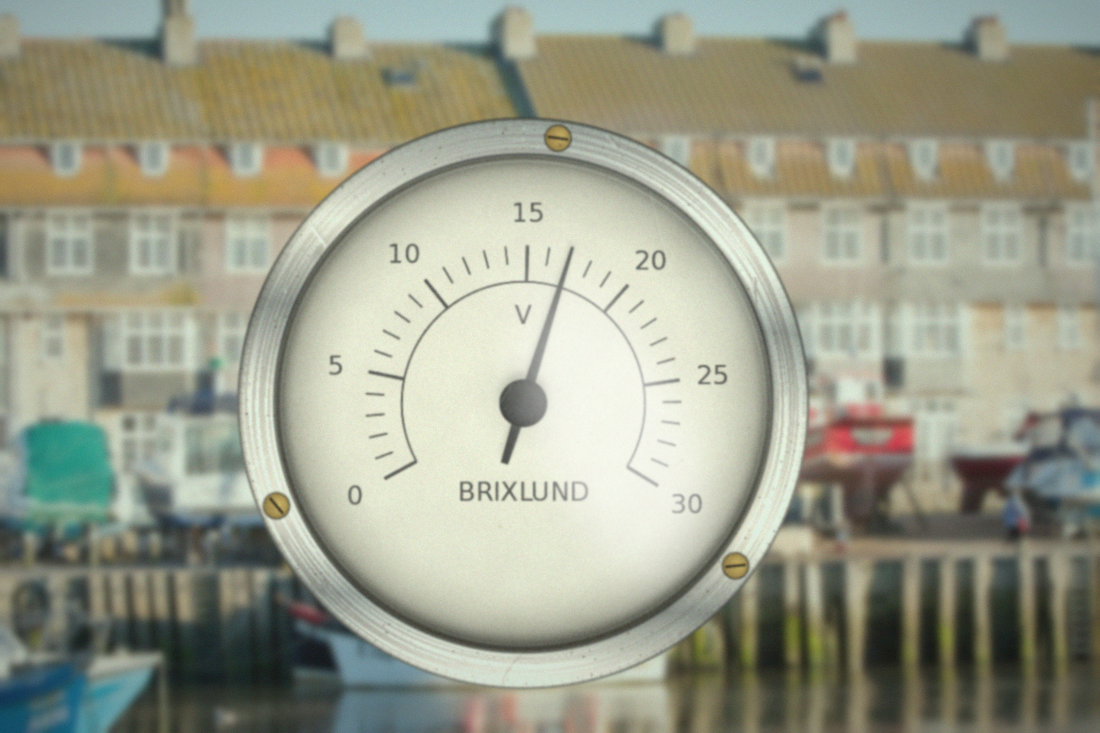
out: 17 V
